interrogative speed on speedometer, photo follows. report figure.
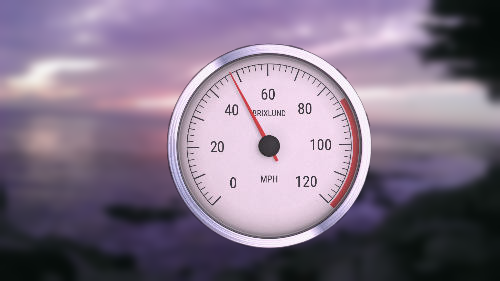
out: 48 mph
